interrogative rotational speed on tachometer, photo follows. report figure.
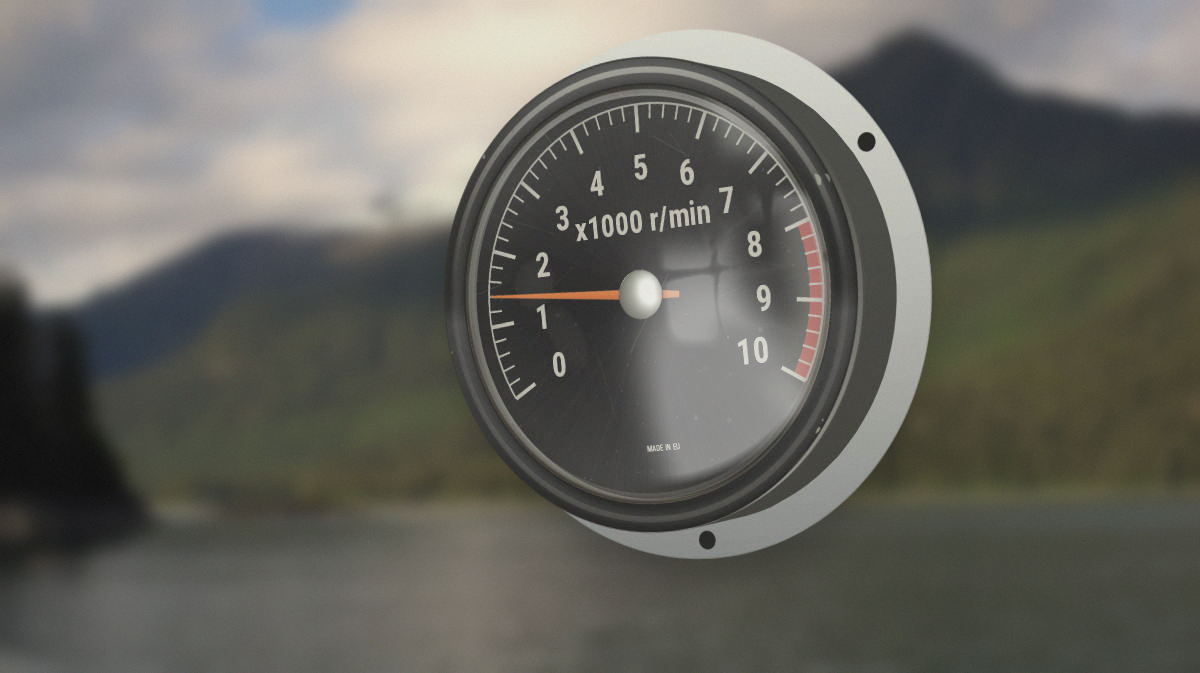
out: 1400 rpm
